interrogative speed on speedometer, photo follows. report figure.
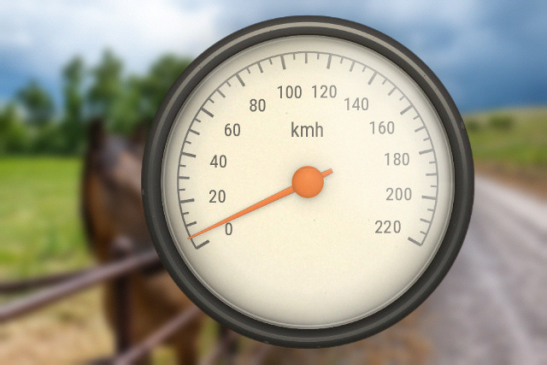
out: 5 km/h
